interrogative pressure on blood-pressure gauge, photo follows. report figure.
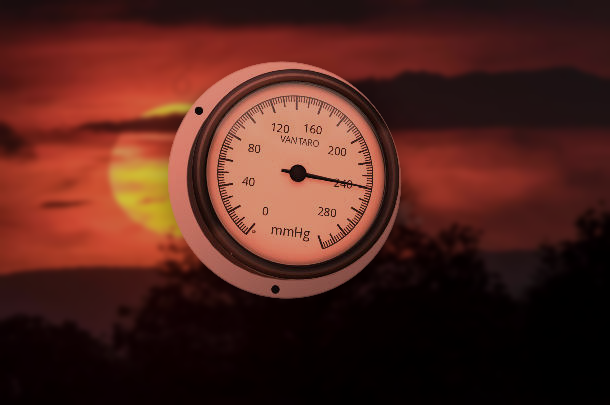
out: 240 mmHg
